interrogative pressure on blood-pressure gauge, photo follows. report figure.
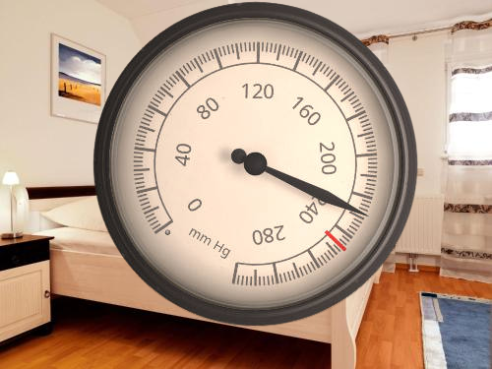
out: 228 mmHg
